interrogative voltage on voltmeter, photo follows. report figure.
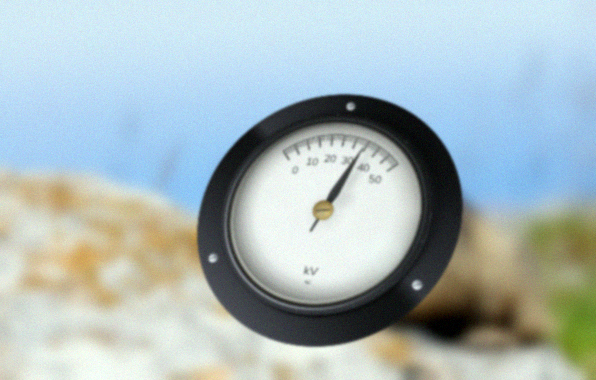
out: 35 kV
